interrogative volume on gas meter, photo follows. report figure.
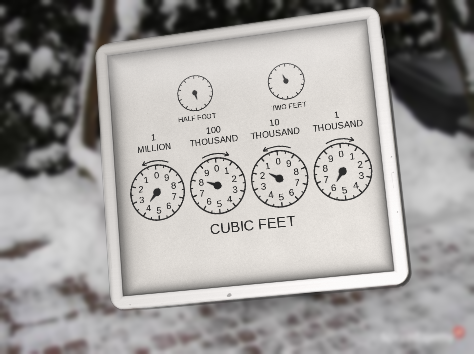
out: 381600 ft³
